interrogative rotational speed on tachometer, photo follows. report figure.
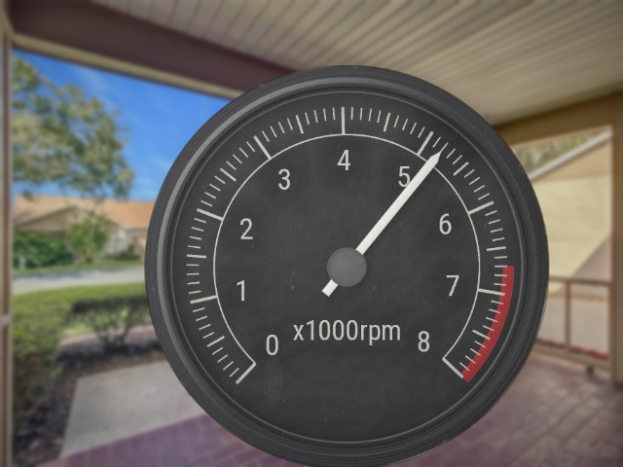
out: 5200 rpm
